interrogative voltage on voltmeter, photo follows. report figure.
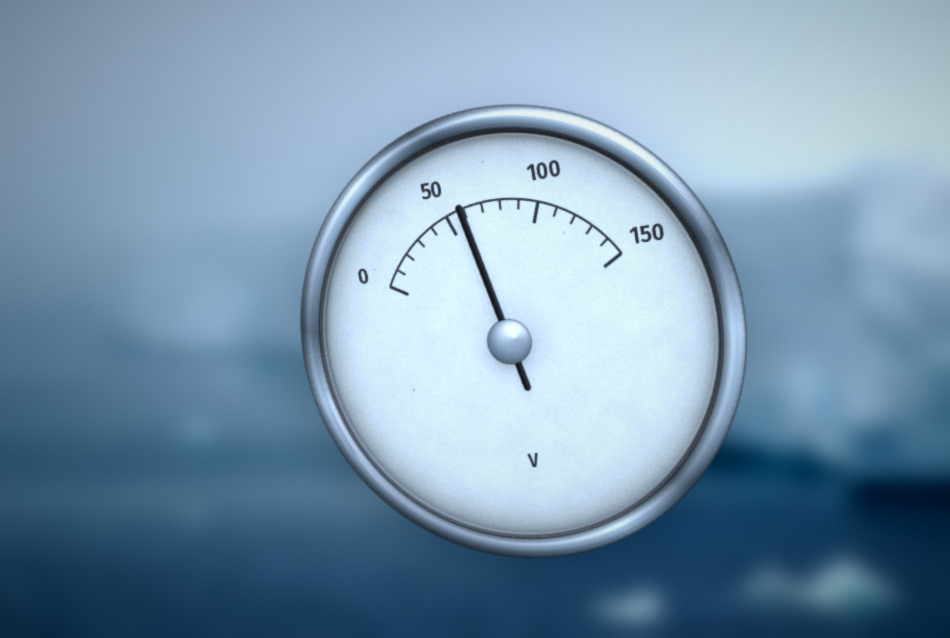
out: 60 V
